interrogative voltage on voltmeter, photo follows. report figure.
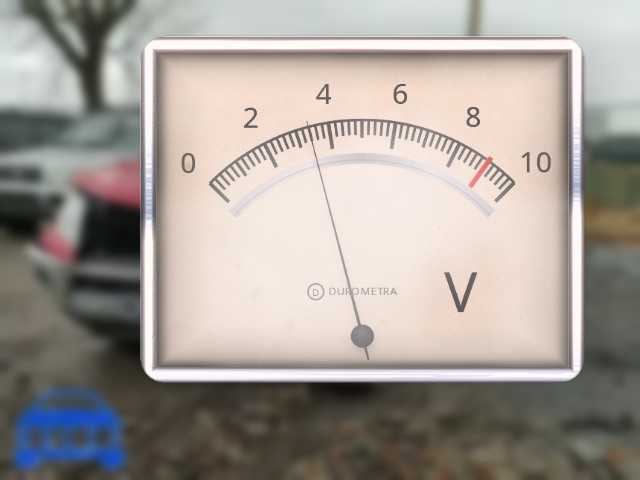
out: 3.4 V
